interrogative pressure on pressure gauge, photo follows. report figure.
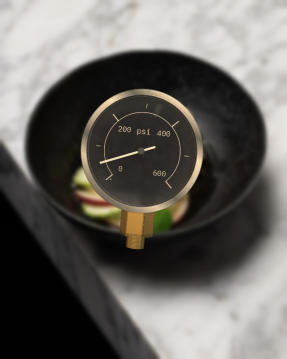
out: 50 psi
